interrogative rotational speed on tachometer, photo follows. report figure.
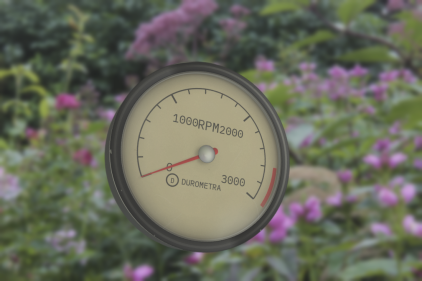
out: 0 rpm
